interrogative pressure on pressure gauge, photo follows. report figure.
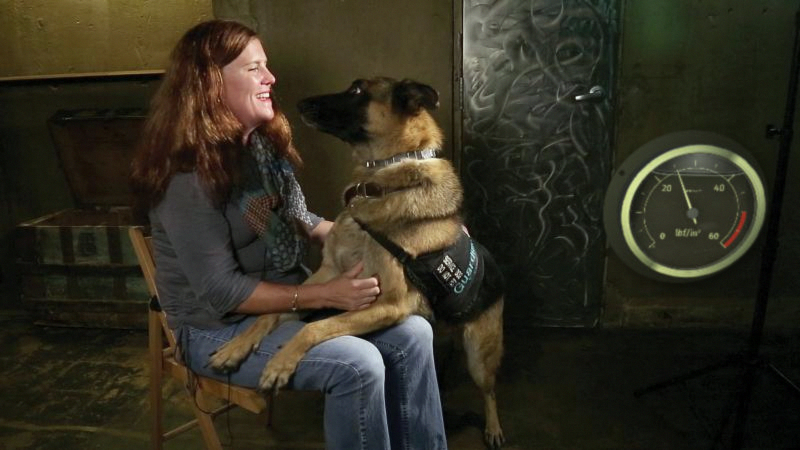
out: 25 psi
